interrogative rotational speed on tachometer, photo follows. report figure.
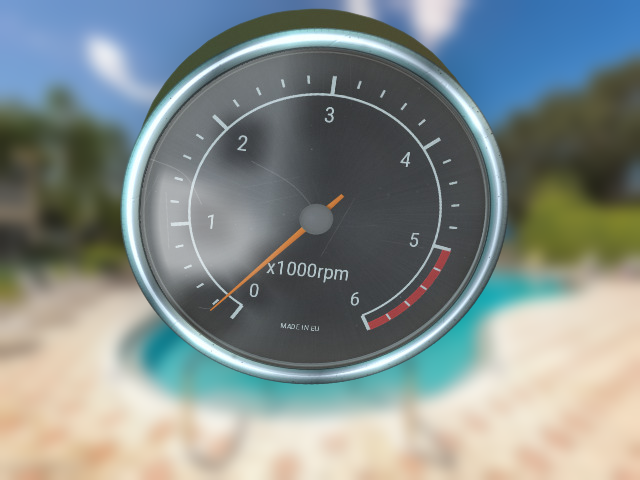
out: 200 rpm
